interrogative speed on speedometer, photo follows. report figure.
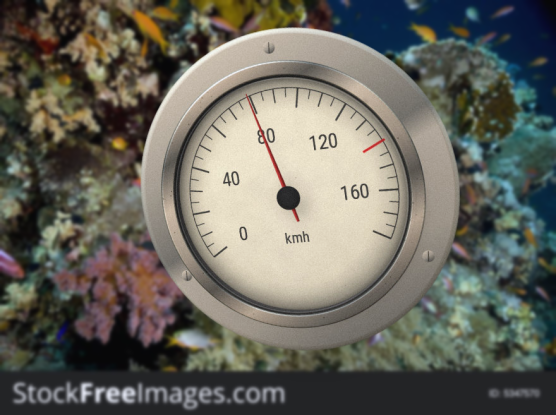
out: 80 km/h
